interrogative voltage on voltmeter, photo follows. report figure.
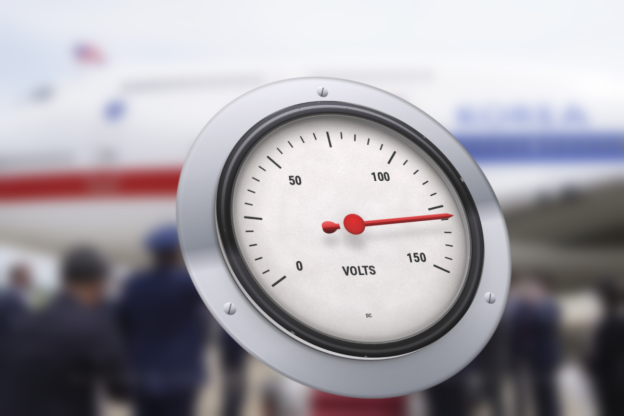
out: 130 V
